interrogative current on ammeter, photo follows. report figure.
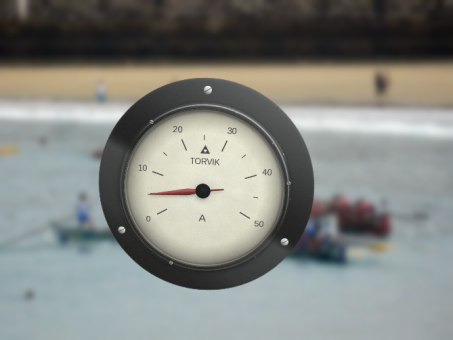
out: 5 A
